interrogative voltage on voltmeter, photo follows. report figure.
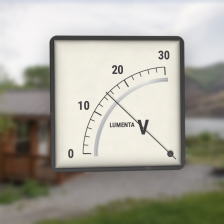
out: 15 V
